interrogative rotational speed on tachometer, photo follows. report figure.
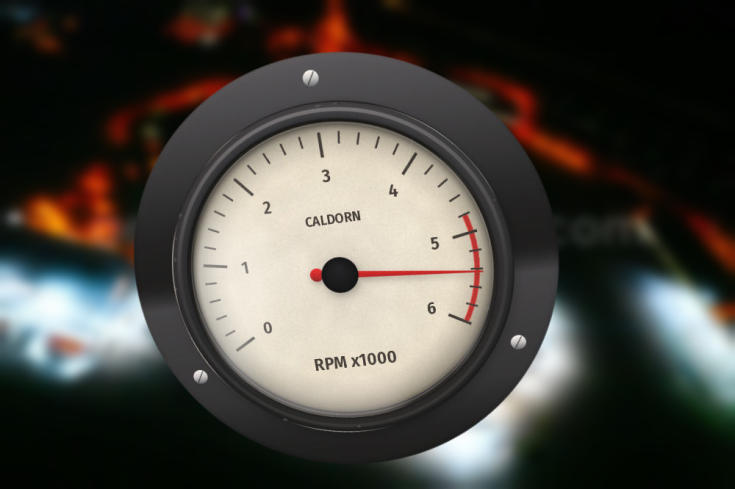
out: 5400 rpm
